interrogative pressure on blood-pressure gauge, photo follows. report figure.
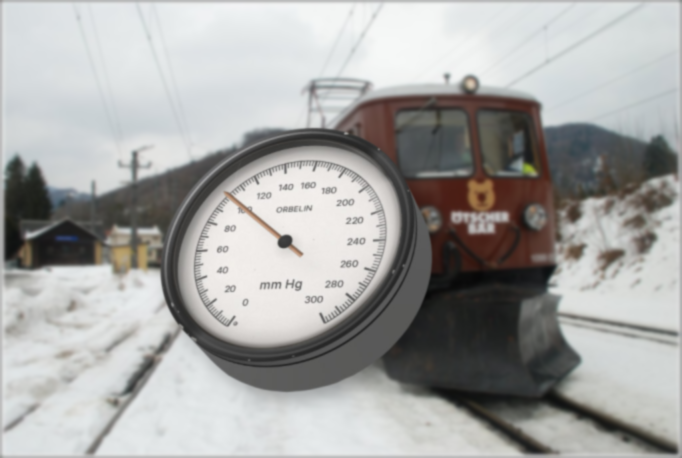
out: 100 mmHg
